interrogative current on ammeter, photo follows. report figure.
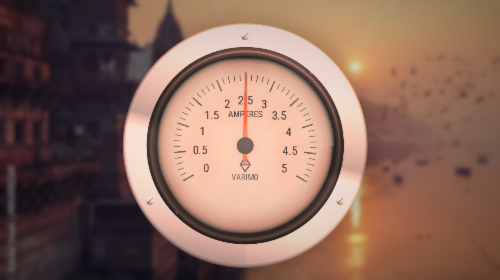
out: 2.5 A
